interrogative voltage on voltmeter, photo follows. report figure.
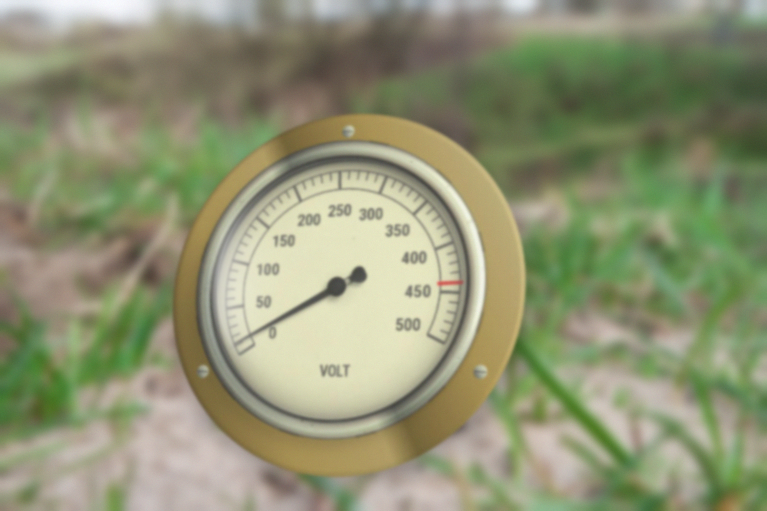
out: 10 V
